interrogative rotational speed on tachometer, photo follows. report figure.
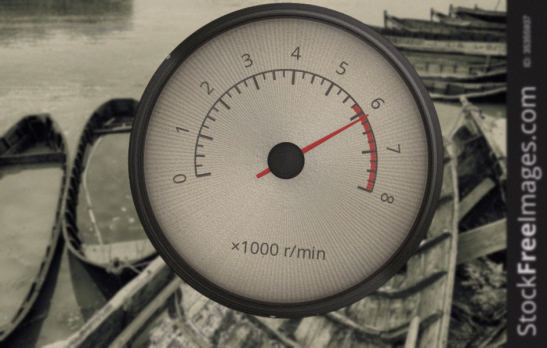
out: 6125 rpm
